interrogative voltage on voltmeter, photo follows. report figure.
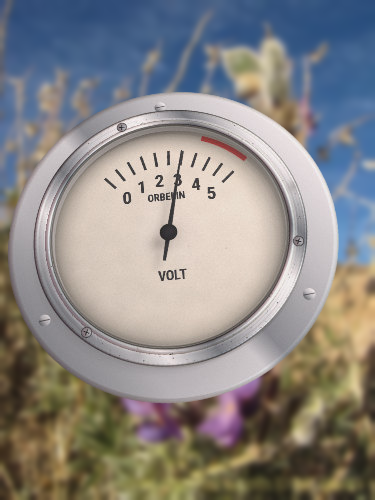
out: 3 V
